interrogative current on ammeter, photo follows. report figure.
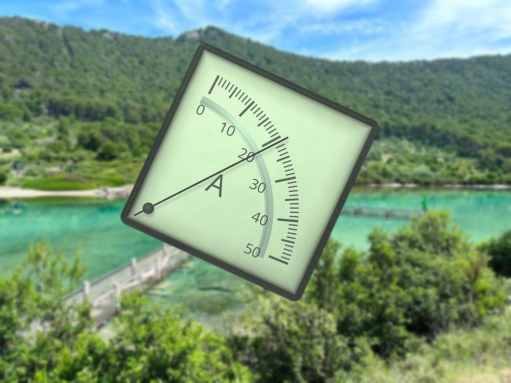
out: 21 A
